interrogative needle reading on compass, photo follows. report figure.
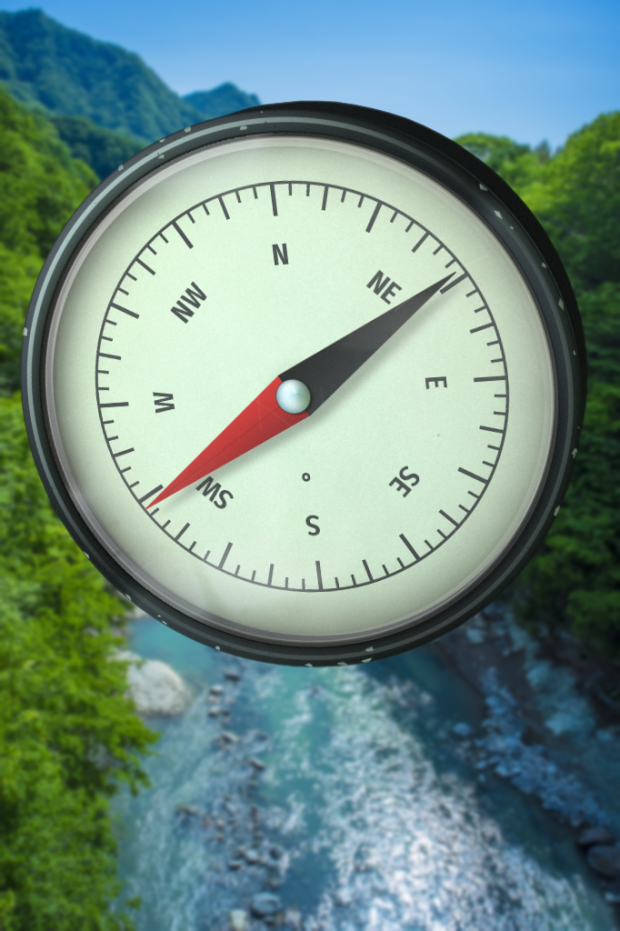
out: 237.5 °
